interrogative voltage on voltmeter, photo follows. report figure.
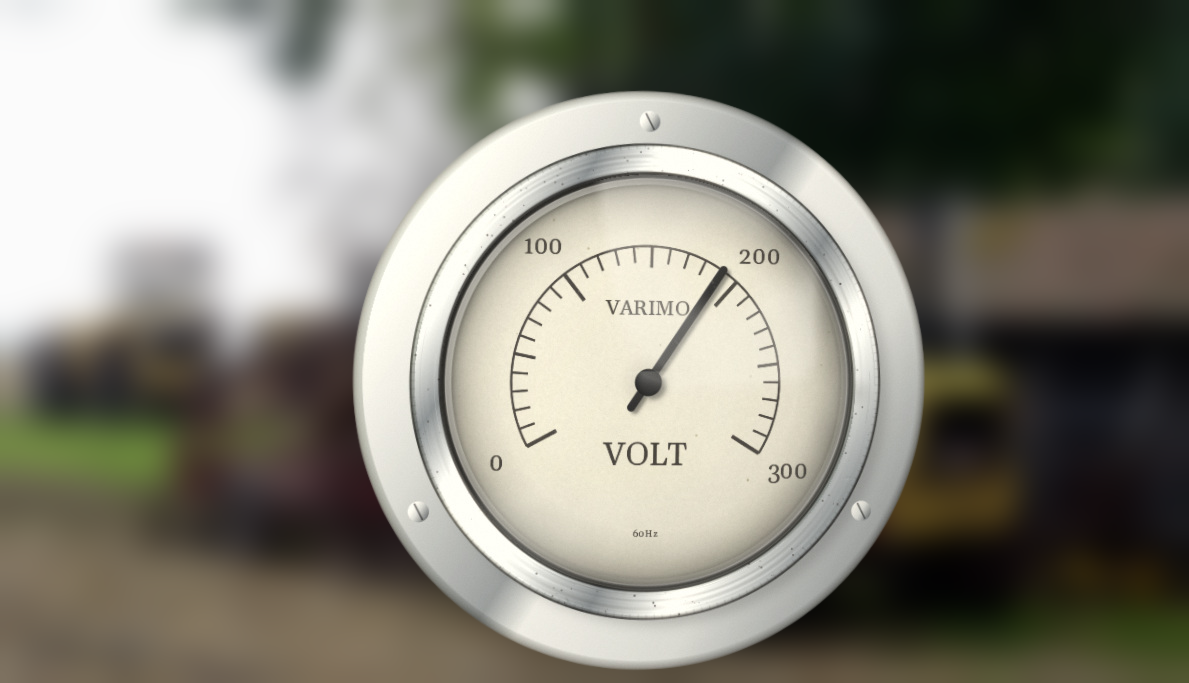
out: 190 V
